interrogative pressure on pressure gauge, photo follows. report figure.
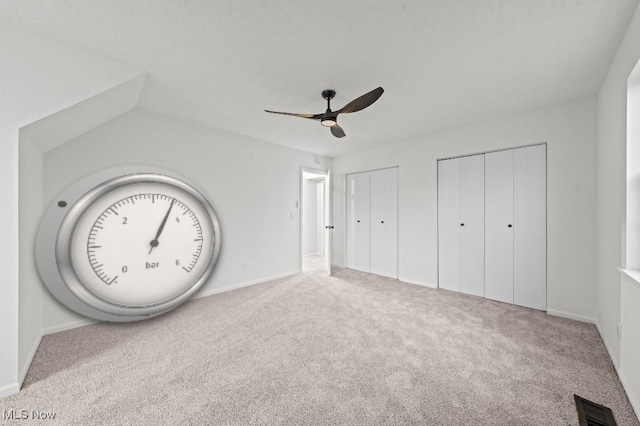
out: 3.5 bar
